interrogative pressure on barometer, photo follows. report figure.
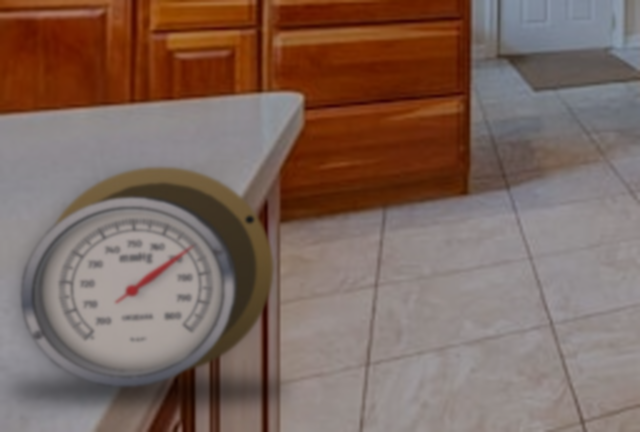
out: 770 mmHg
